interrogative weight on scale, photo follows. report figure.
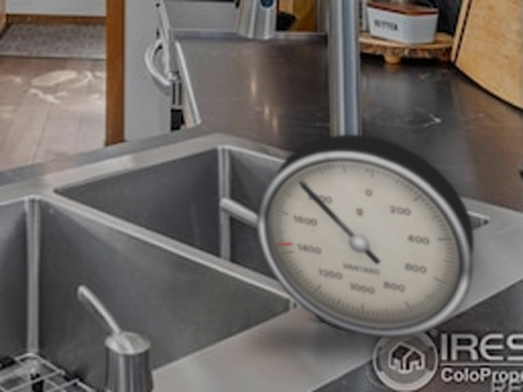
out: 1800 g
